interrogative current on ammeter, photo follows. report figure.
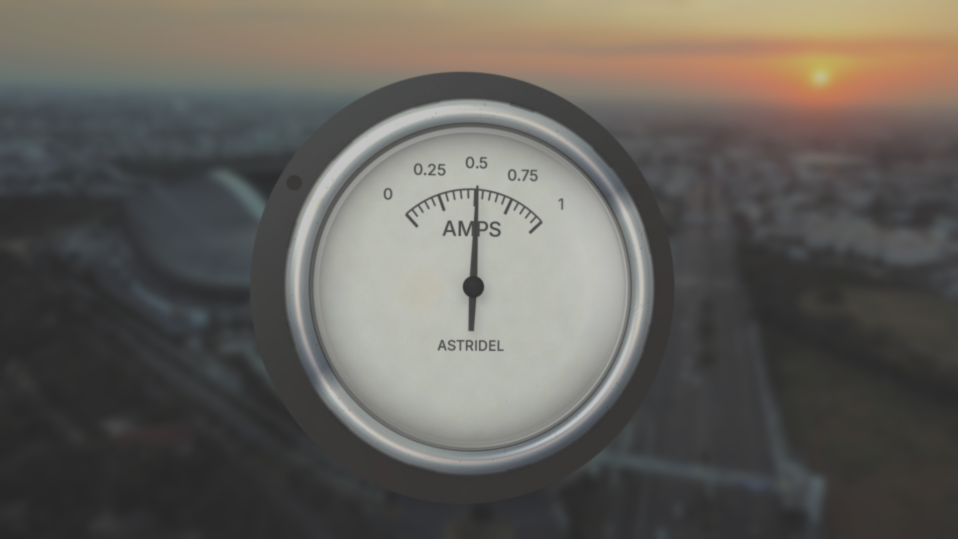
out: 0.5 A
